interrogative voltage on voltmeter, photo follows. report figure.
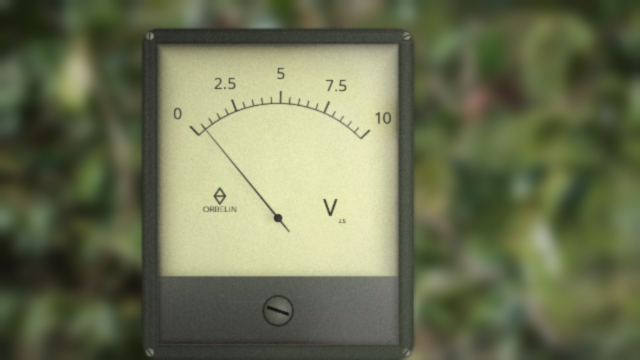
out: 0.5 V
